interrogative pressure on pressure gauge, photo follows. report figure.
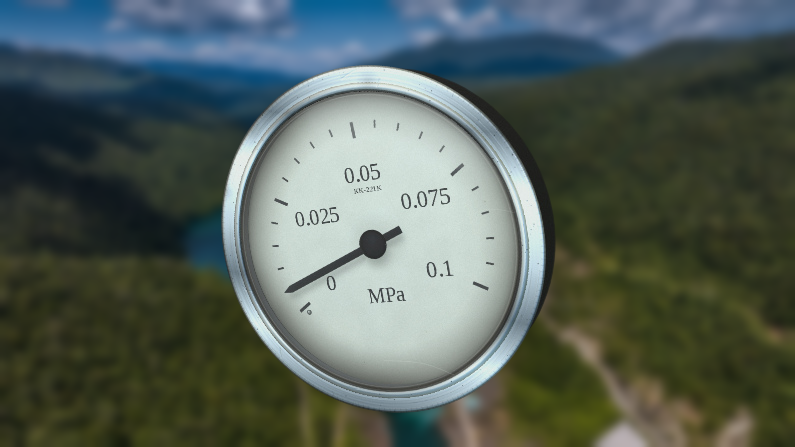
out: 0.005 MPa
